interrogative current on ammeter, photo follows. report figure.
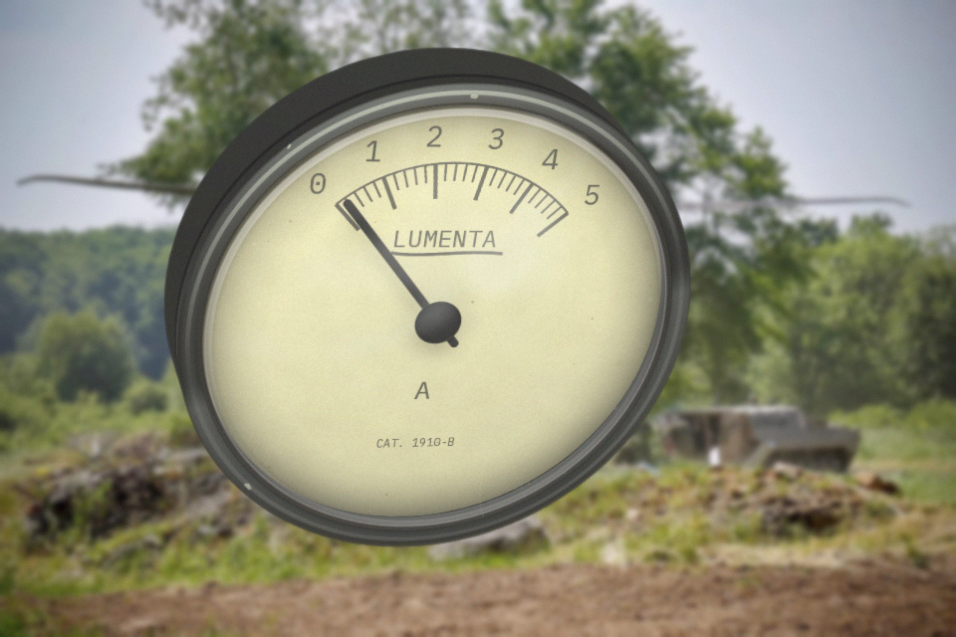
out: 0.2 A
